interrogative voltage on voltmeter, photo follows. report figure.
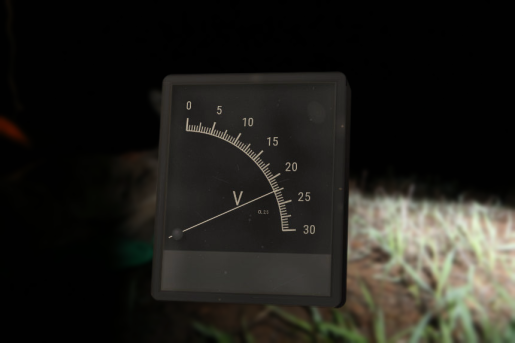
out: 22.5 V
